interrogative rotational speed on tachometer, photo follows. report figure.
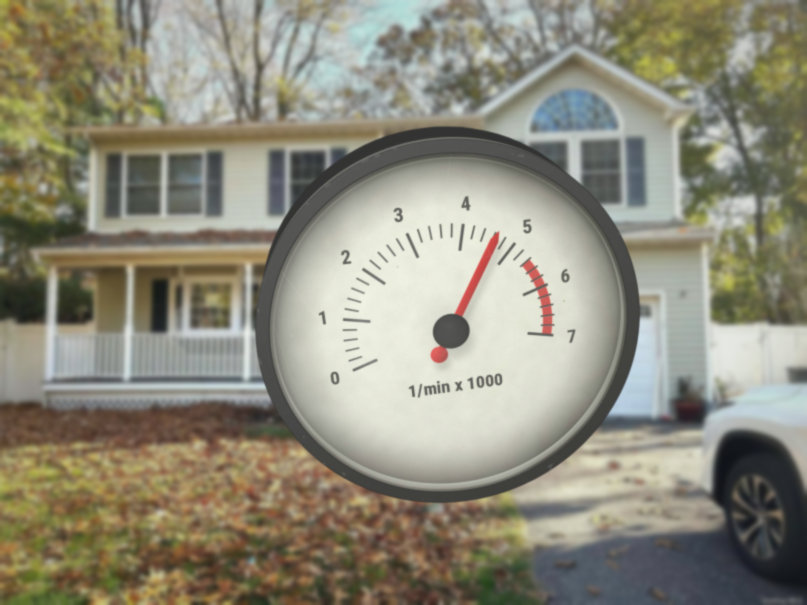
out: 4600 rpm
